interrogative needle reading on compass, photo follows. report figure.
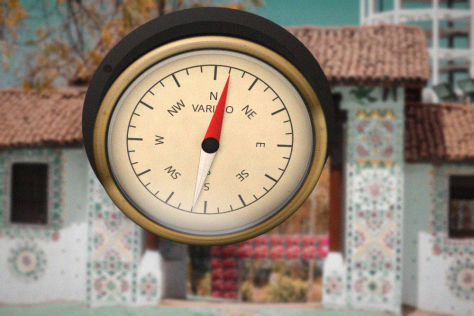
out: 10 °
